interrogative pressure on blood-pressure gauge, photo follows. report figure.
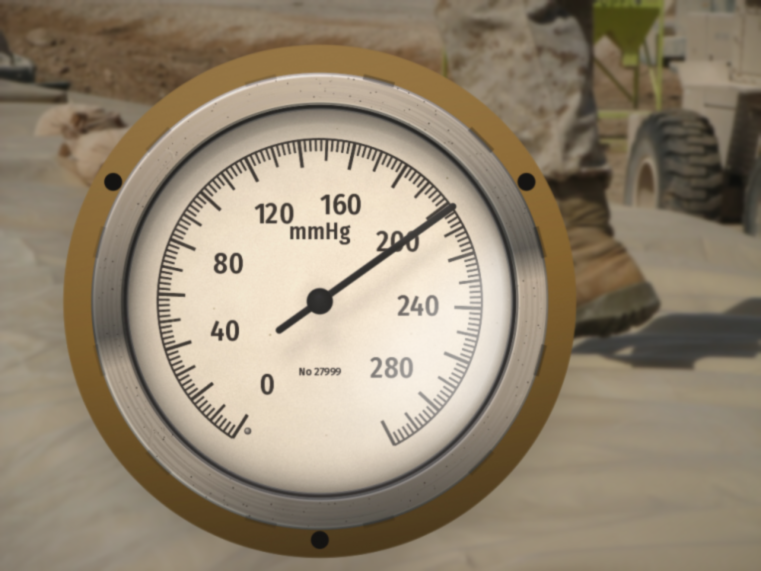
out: 202 mmHg
